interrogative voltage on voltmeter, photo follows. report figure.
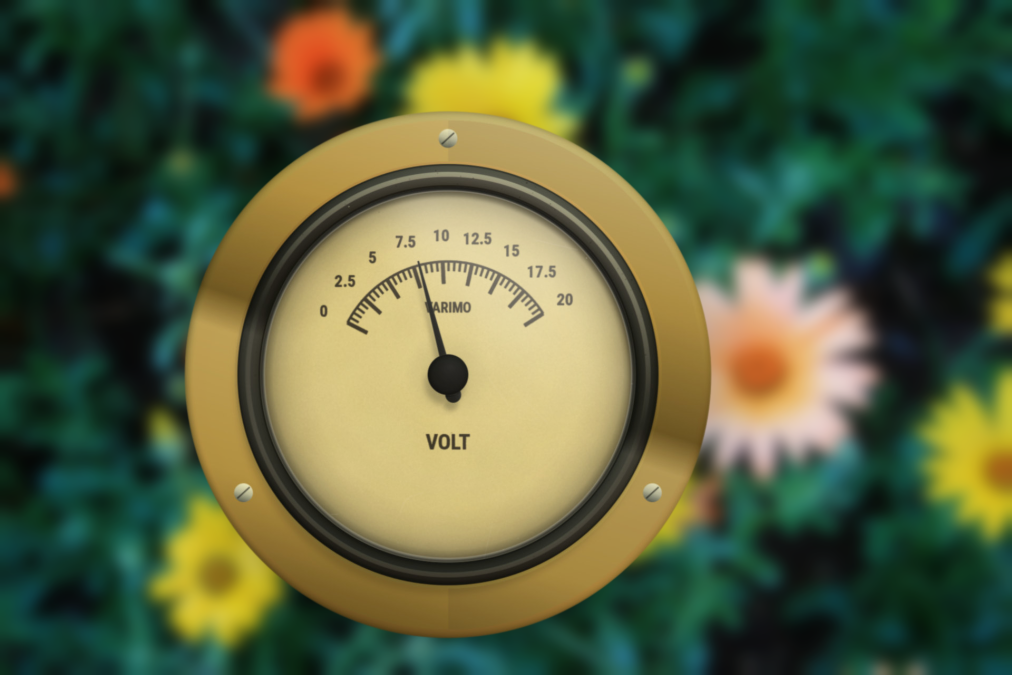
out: 8 V
